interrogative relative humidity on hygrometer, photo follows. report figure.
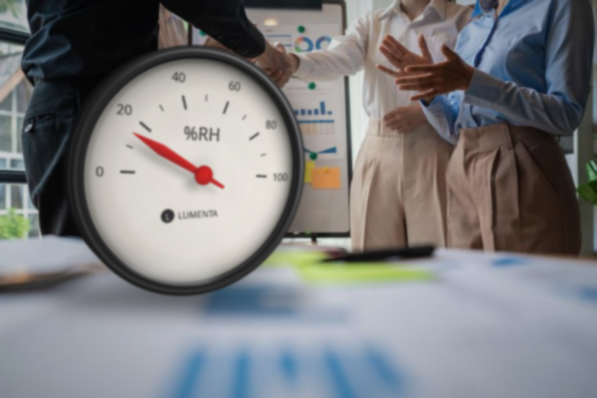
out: 15 %
